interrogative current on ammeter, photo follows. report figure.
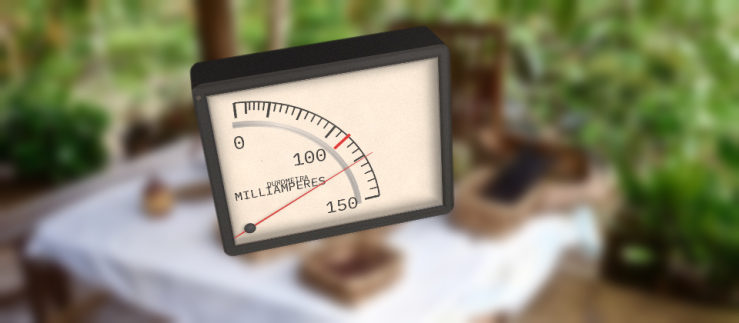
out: 125 mA
